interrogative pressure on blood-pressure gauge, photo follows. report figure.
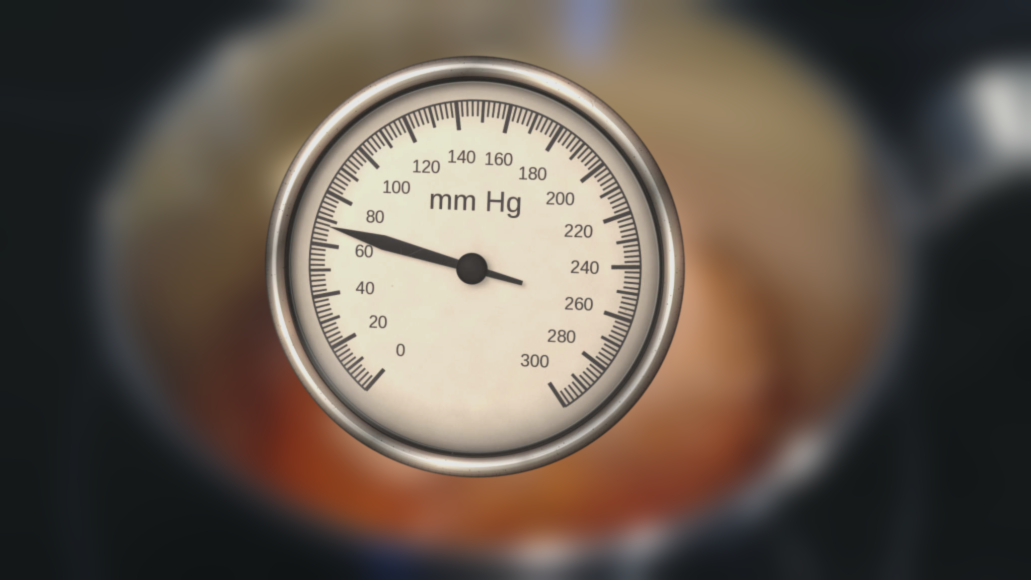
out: 68 mmHg
